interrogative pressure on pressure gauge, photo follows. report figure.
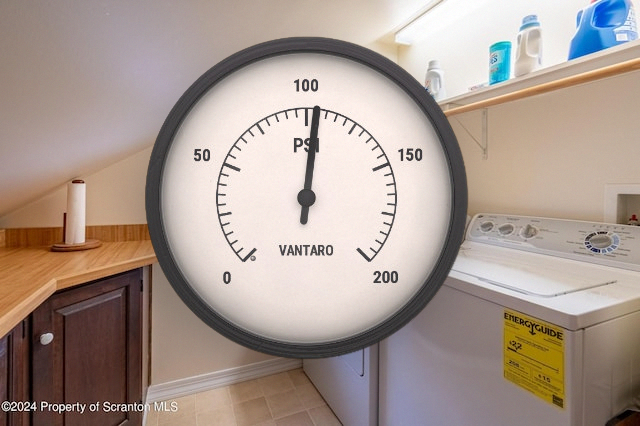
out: 105 psi
